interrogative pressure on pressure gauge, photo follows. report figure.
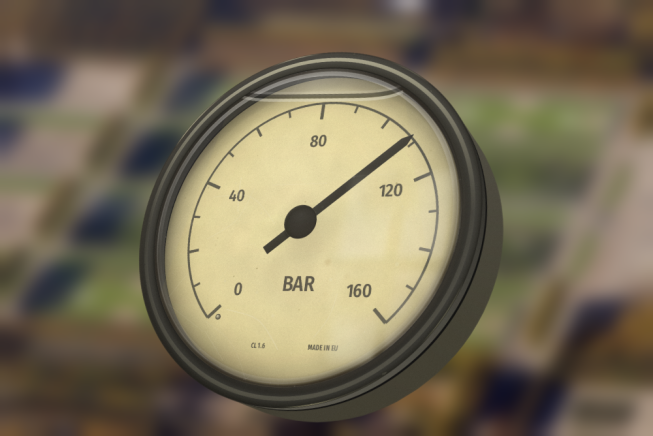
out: 110 bar
